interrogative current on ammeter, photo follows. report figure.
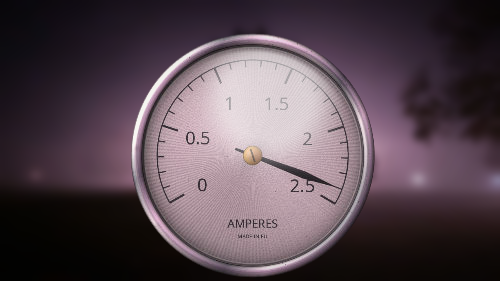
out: 2.4 A
